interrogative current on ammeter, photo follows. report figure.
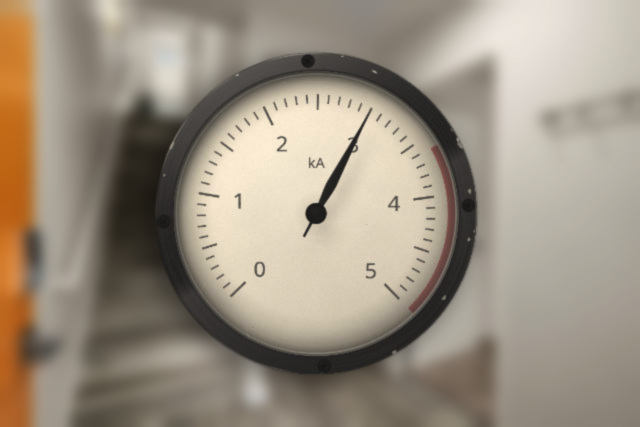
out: 3 kA
